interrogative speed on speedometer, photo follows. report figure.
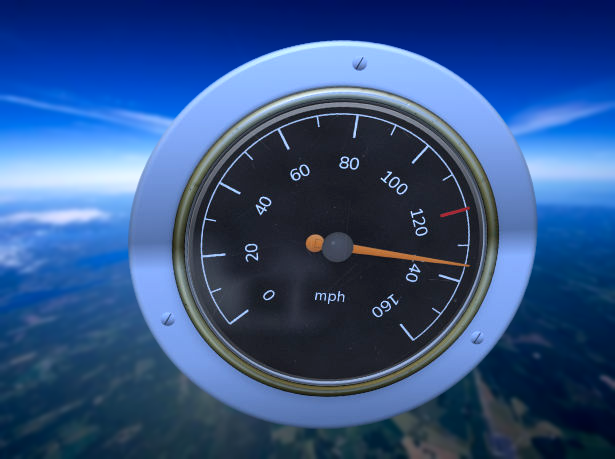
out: 135 mph
